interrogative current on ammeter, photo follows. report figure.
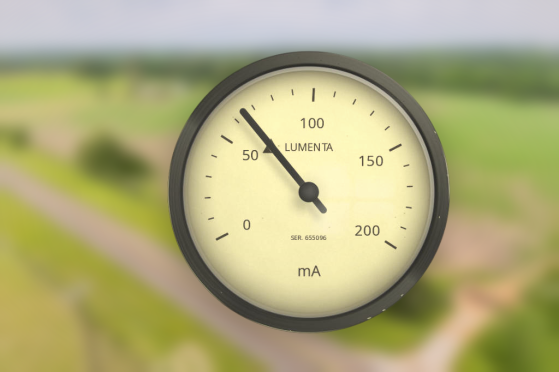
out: 65 mA
